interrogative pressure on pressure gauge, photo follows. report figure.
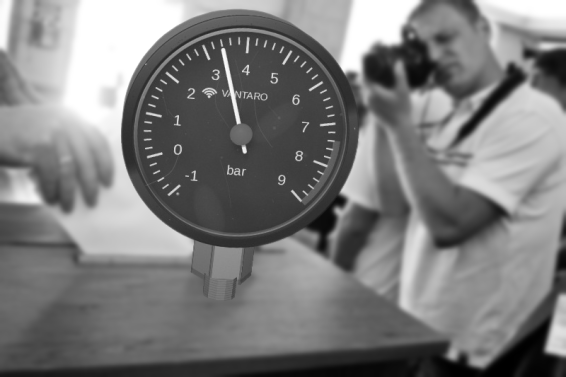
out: 3.4 bar
